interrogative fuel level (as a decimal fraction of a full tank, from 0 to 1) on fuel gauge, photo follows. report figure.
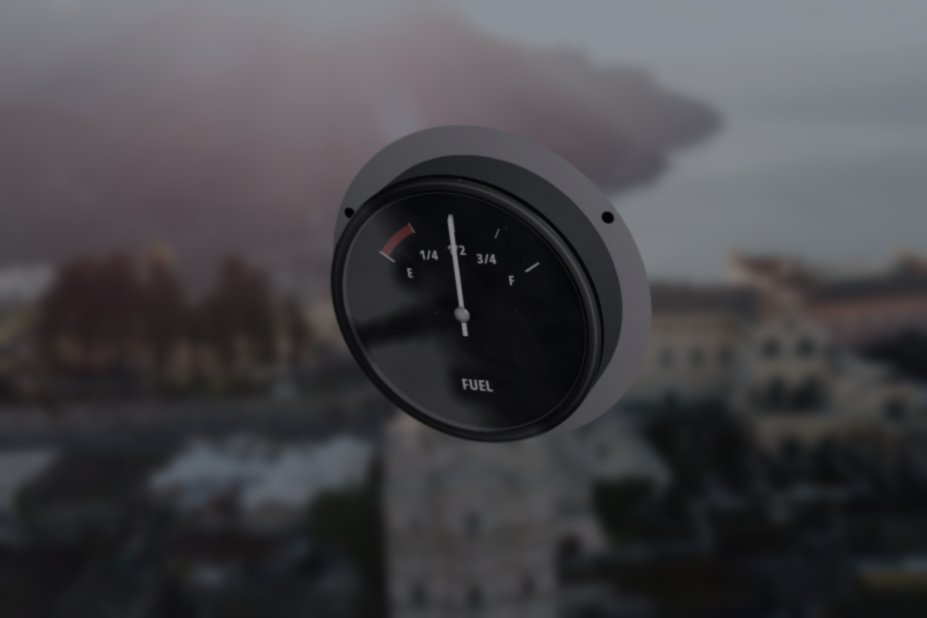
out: 0.5
